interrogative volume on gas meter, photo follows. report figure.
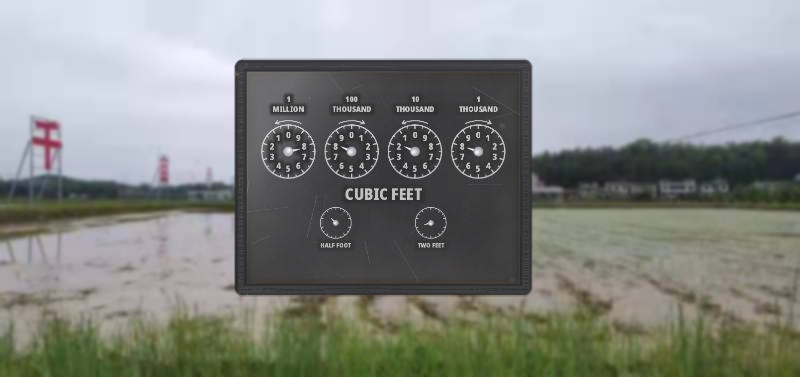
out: 781800 ft³
